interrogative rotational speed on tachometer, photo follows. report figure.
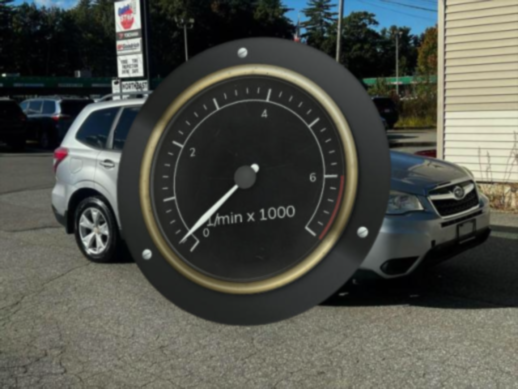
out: 200 rpm
